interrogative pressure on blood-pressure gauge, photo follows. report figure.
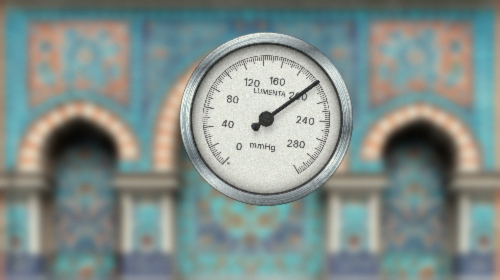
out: 200 mmHg
